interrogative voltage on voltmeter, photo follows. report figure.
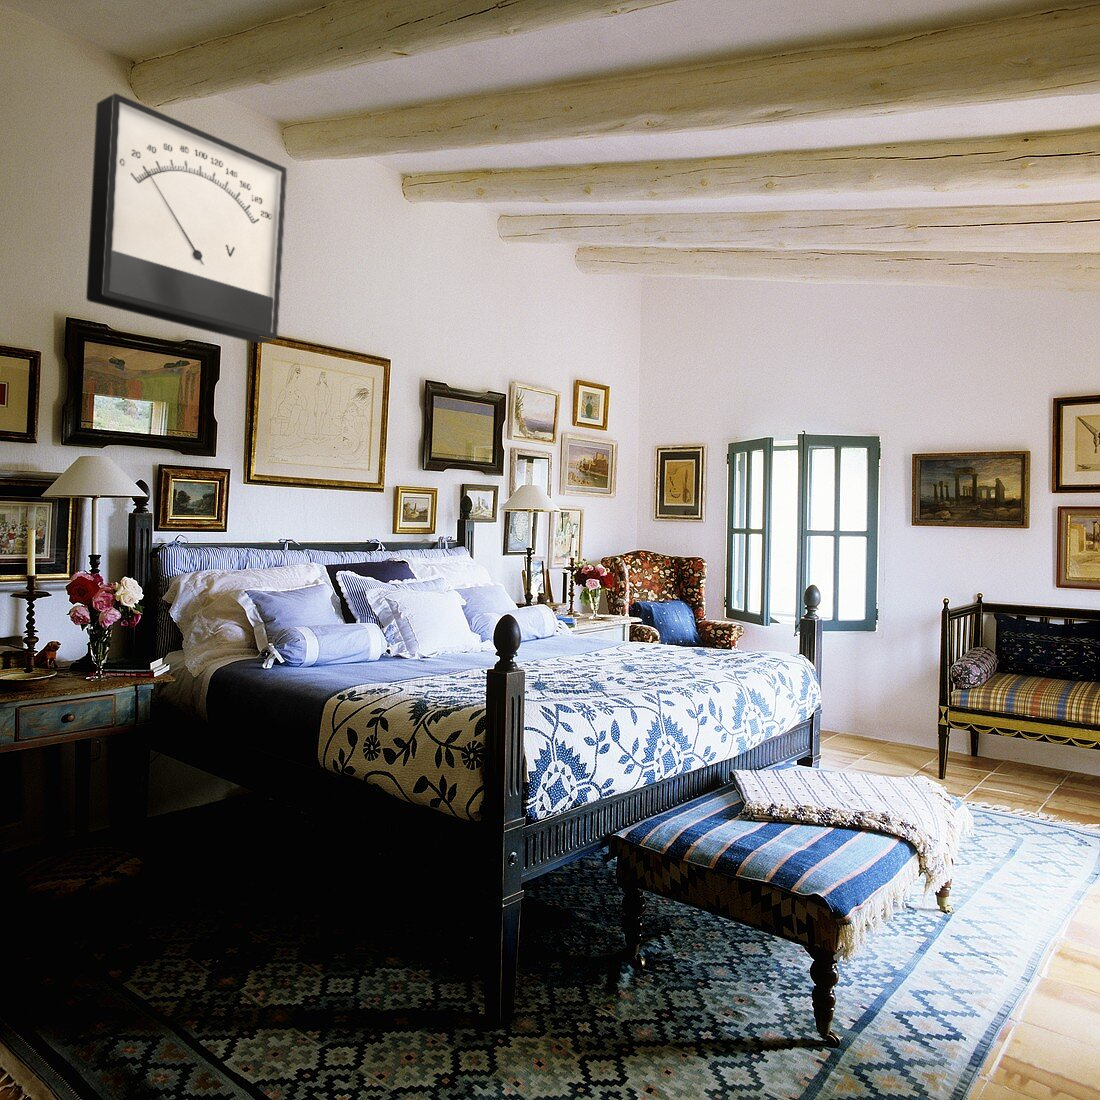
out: 20 V
